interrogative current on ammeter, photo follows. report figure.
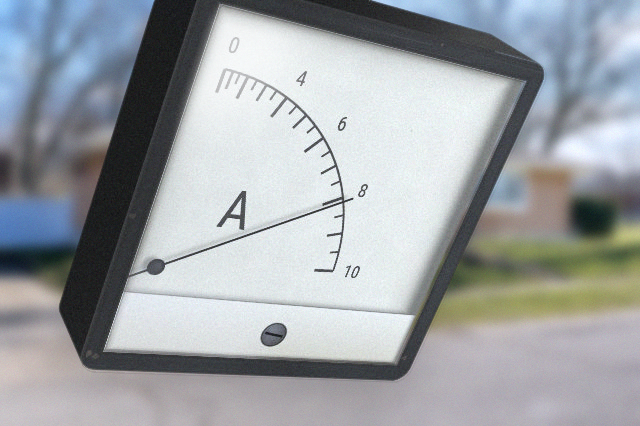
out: 8 A
